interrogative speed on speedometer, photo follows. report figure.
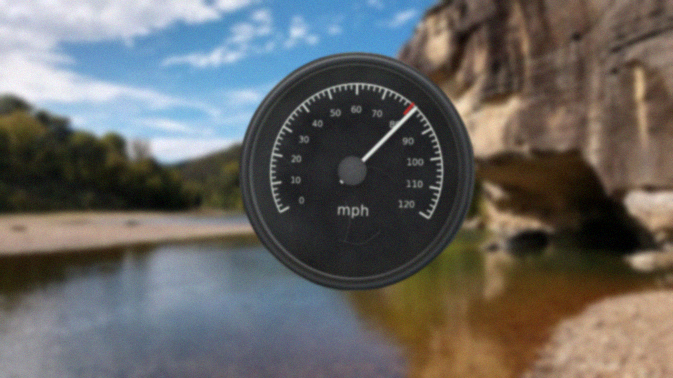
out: 82 mph
